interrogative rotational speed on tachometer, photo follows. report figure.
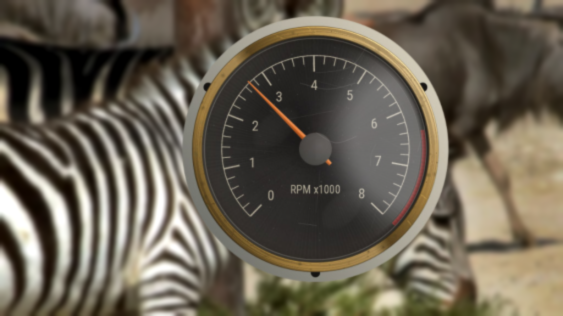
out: 2700 rpm
